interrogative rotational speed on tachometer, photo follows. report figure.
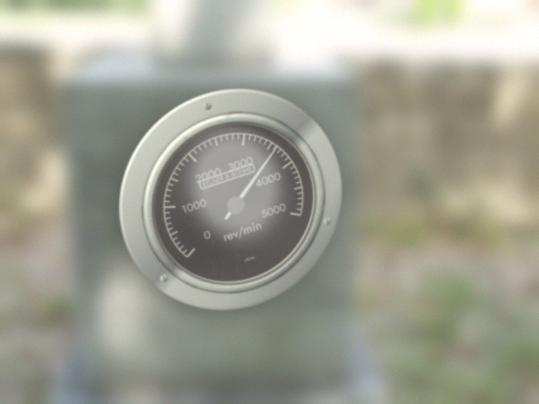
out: 3600 rpm
